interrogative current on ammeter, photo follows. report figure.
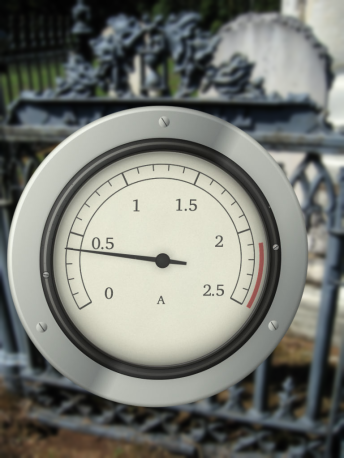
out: 0.4 A
